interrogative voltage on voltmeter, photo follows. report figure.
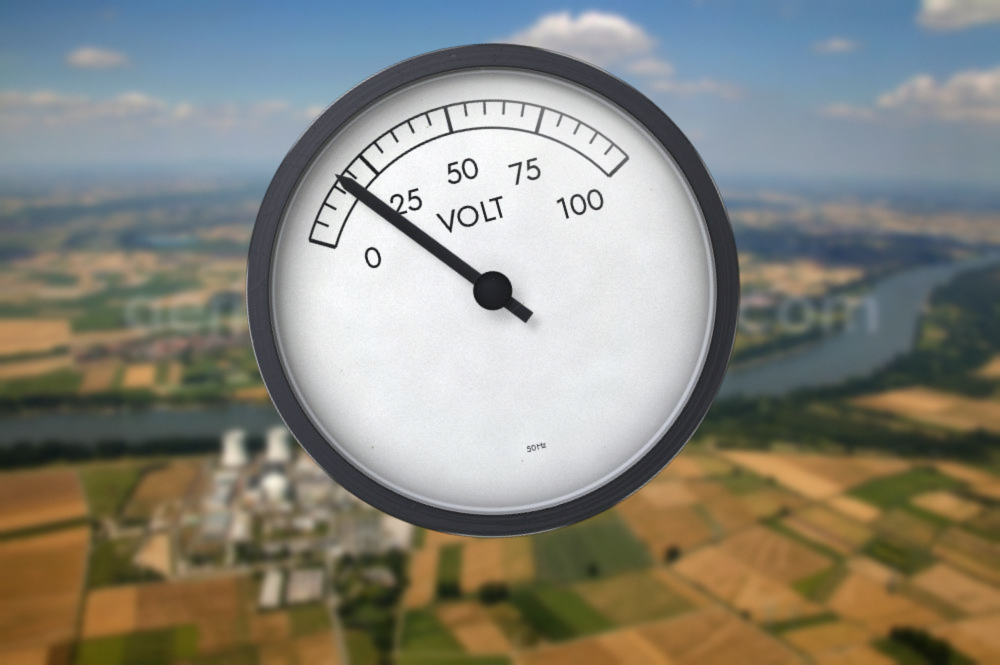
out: 17.5 V
